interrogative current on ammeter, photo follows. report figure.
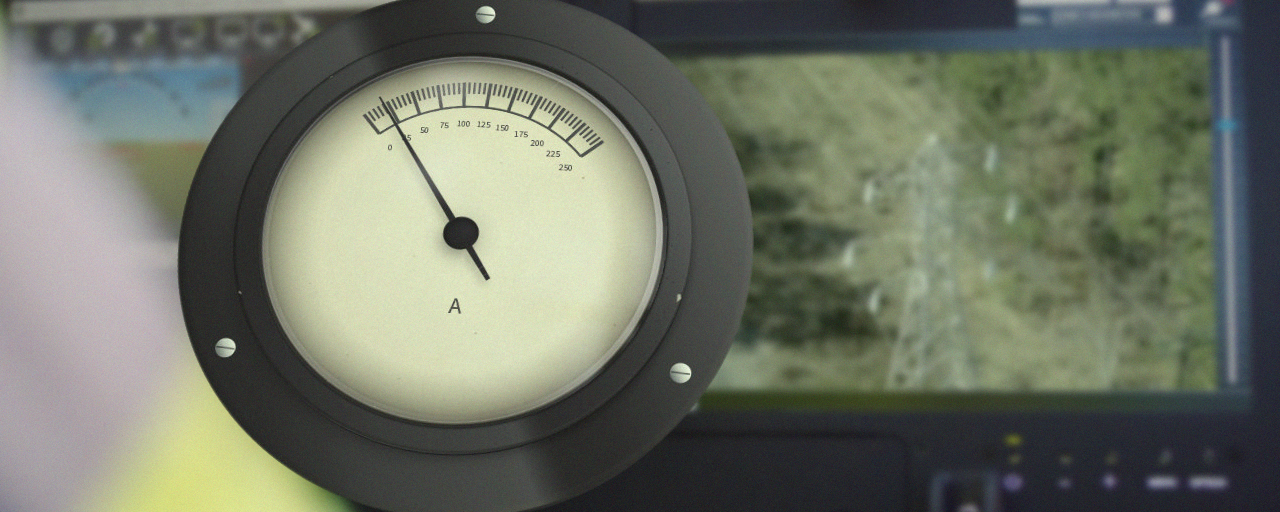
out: 20 A
